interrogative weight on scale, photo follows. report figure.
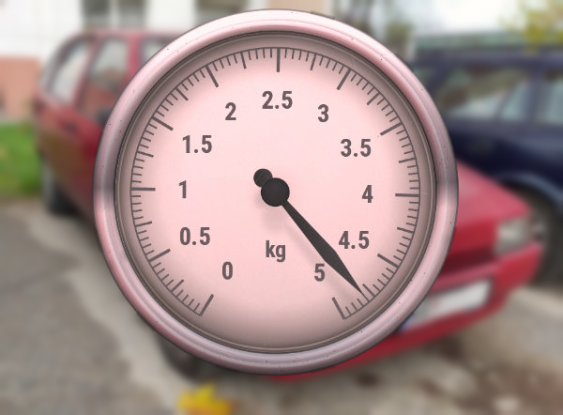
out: 4.8 kg
